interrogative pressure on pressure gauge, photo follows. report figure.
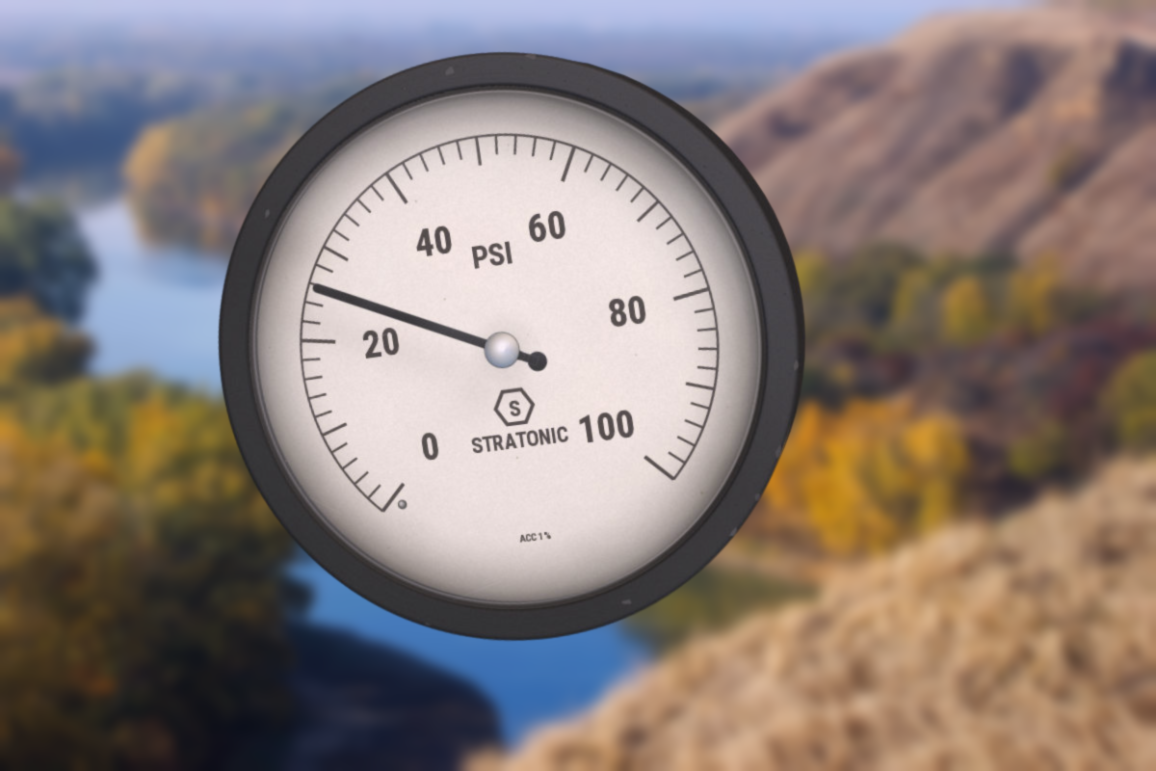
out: 26 psi
